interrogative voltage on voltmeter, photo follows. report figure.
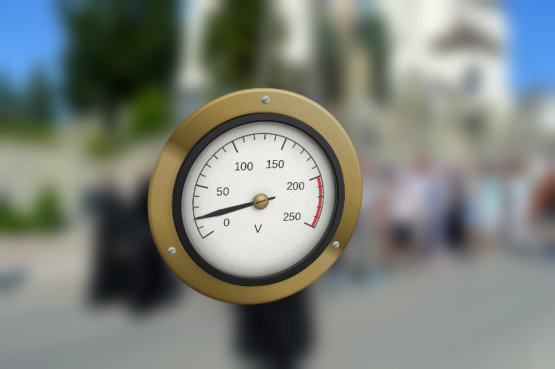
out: 20 V
